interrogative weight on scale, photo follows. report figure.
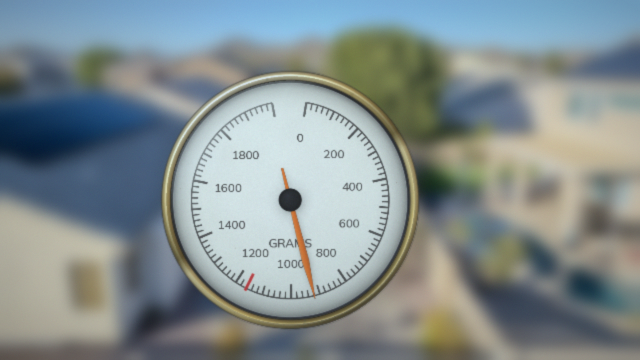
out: 920 g
